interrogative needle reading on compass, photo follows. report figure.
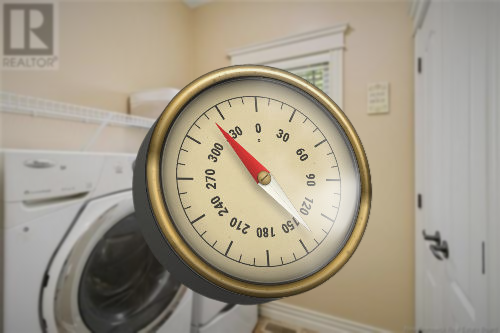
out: 320 °
